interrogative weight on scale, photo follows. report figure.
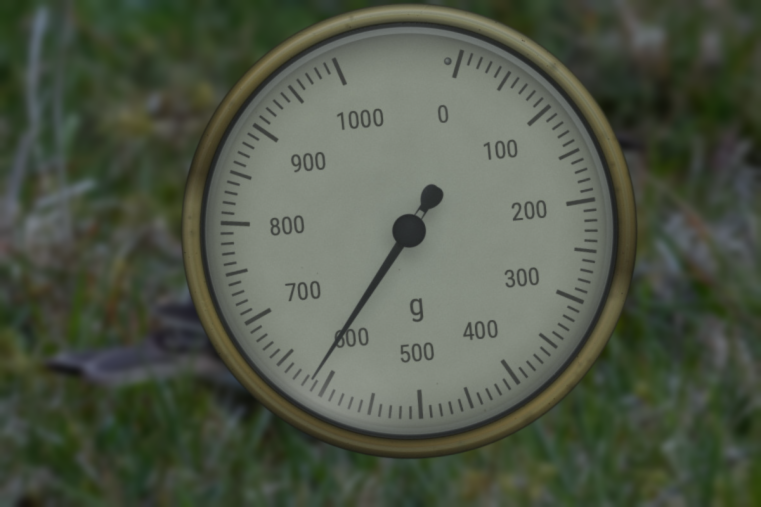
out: 615 g
